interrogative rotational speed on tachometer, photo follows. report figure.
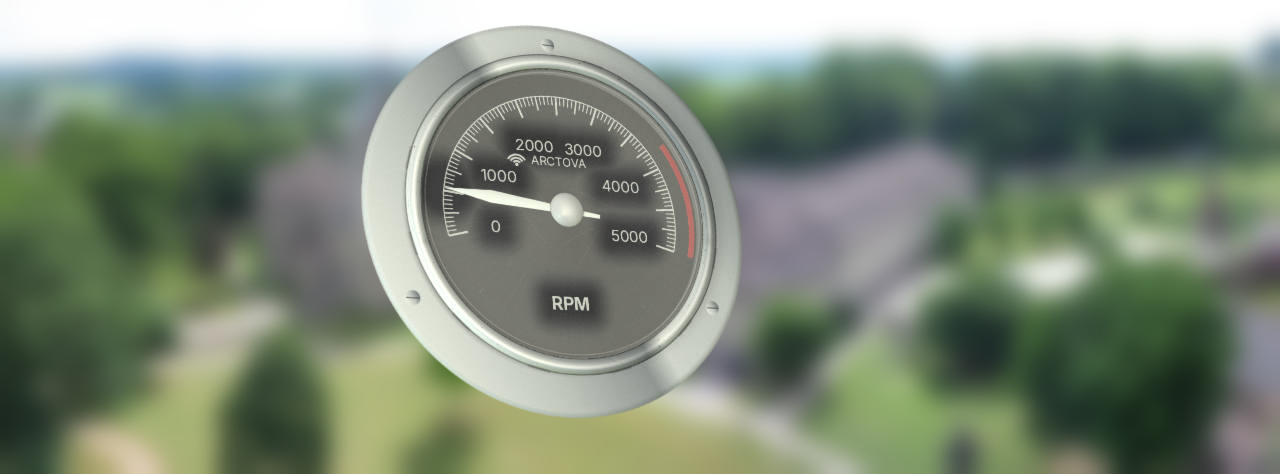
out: 500 rpm
